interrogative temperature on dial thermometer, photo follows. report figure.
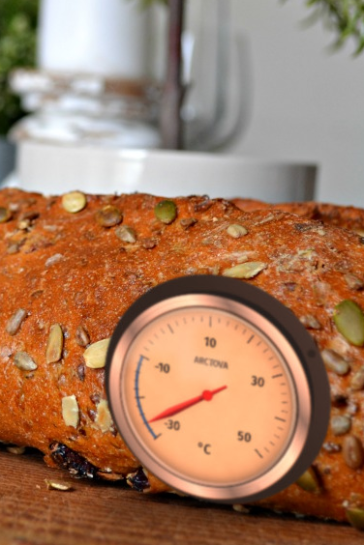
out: -26 °C
